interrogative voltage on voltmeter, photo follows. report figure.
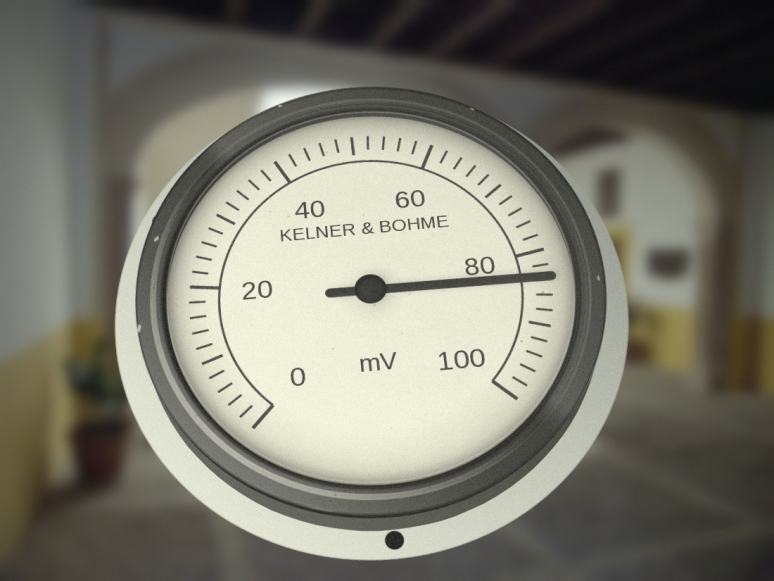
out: 84 mV
